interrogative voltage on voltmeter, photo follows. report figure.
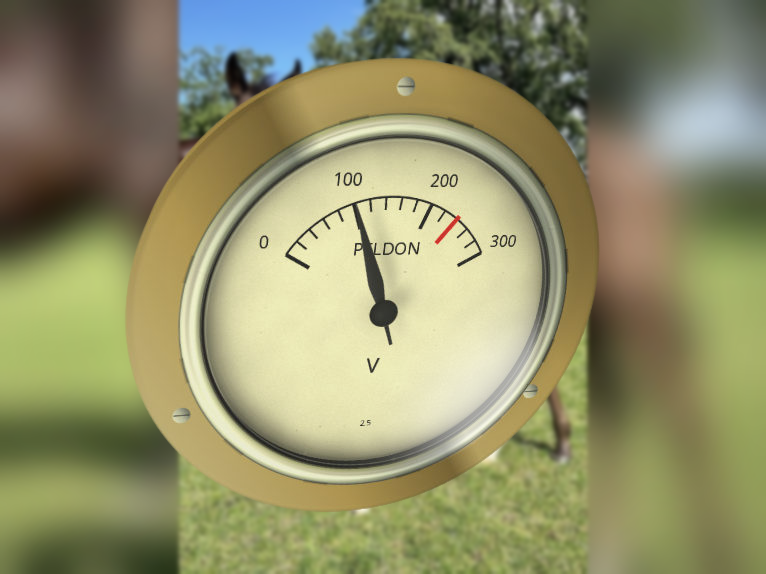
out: 100 V
